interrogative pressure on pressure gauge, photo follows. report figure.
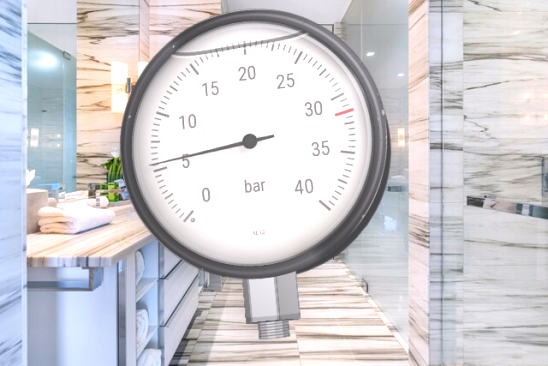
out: 5.5 bar
